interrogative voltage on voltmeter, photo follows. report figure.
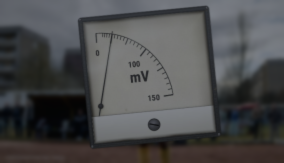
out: 50 mV
